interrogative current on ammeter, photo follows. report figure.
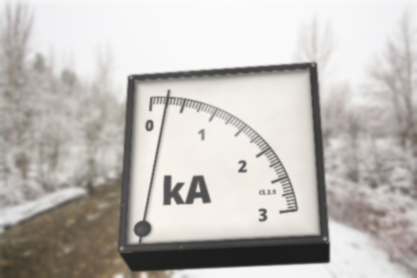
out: 0.25 kA
